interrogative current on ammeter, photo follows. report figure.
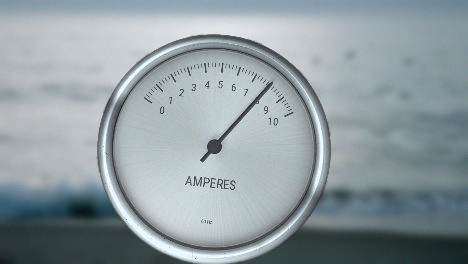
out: 8 A
